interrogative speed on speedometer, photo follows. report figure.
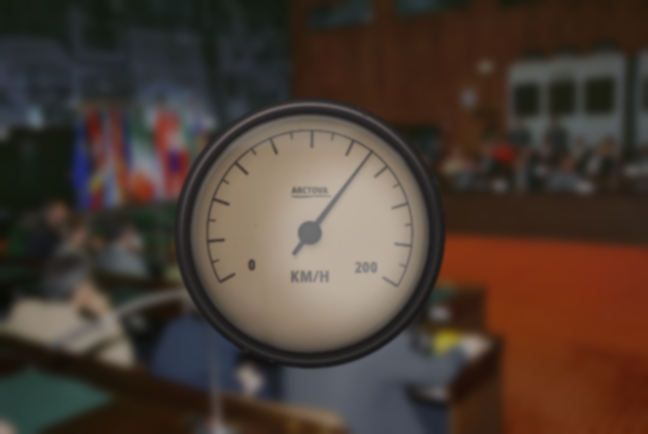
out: 130 km/h
